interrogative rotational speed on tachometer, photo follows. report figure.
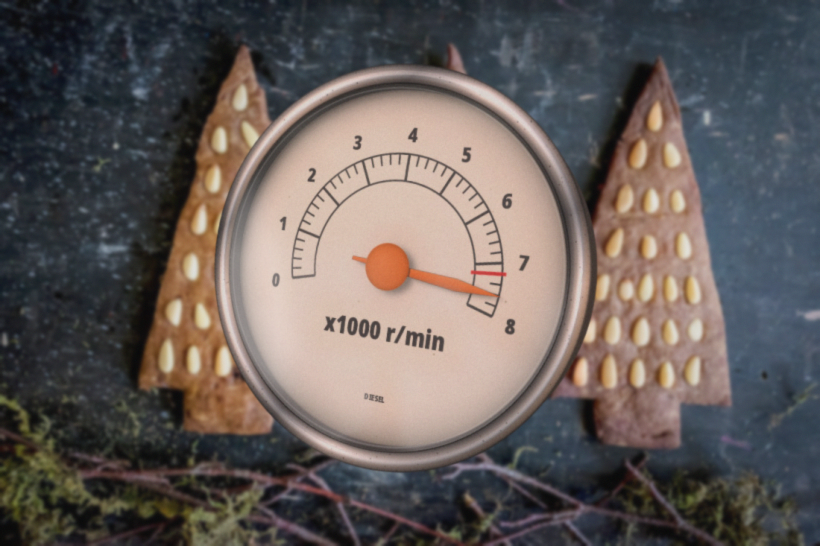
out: 7600 rpm
